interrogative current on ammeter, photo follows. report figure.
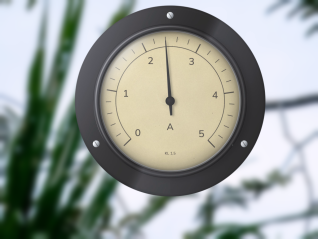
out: 2.4 A
